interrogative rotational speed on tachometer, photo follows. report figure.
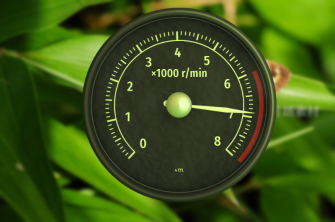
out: 6900 rpm
